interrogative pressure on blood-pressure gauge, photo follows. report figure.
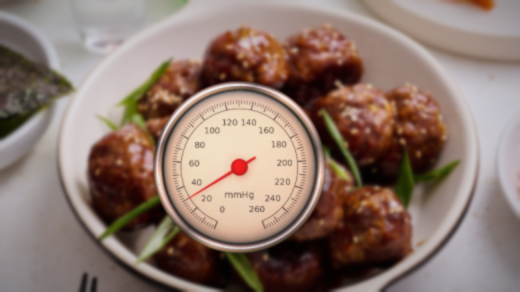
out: 30 mmHg
